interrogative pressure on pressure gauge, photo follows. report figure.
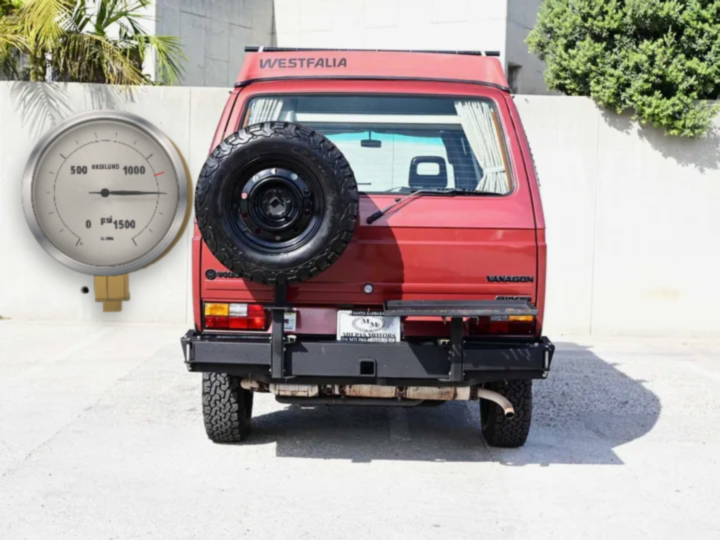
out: 1200 psi
